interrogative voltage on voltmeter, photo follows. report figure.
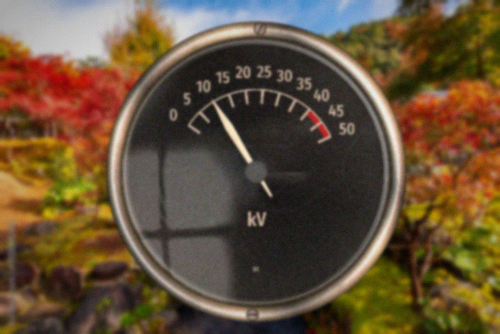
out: 10 kV
